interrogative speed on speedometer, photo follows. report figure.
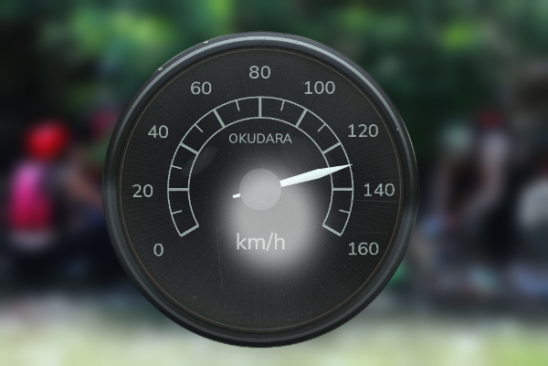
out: 130 km/h
